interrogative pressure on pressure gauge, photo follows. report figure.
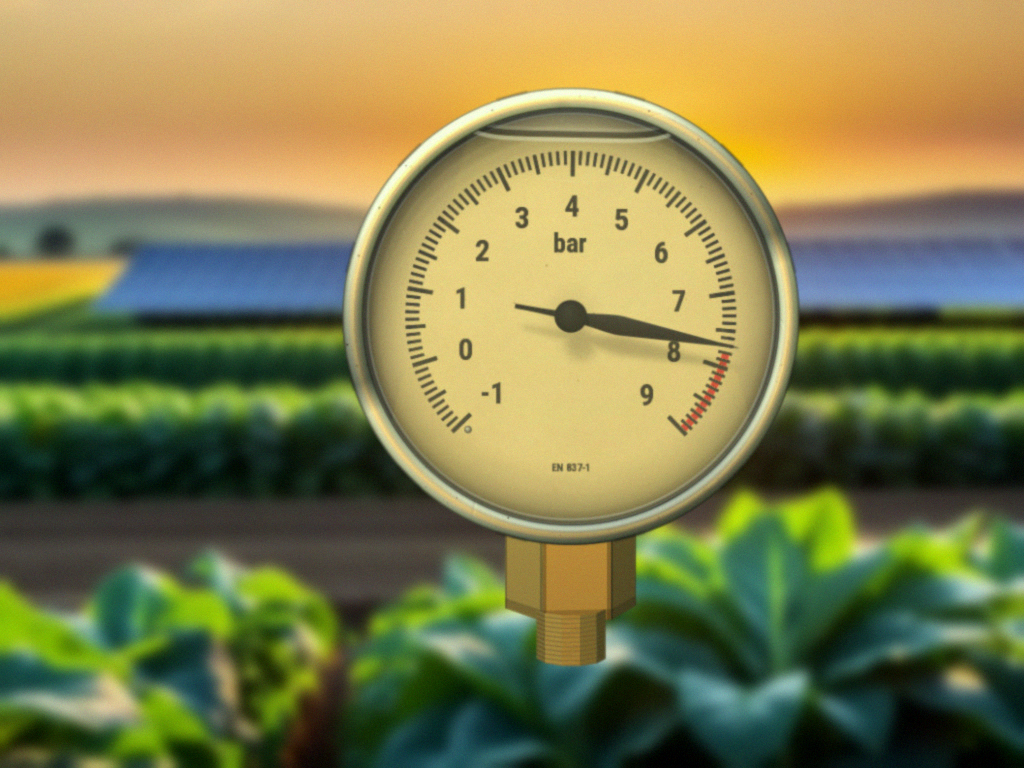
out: 7.7 bar
